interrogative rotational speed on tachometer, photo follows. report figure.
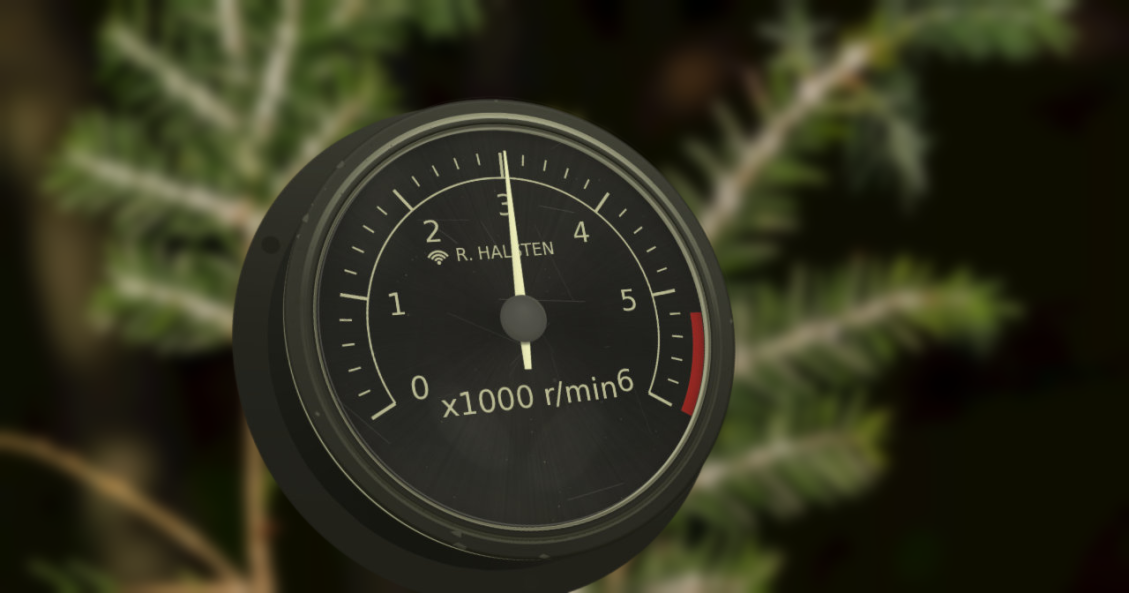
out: 3000 rpm
